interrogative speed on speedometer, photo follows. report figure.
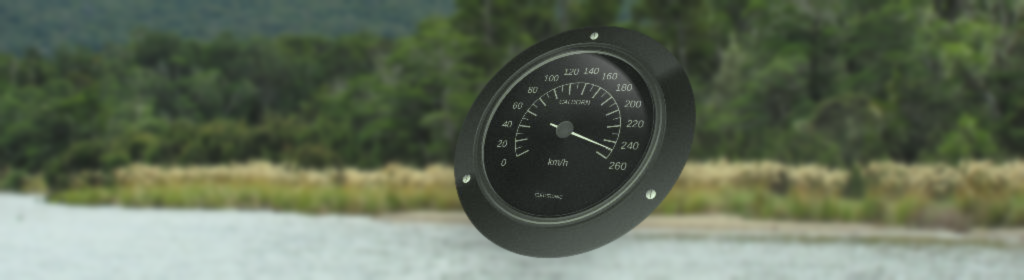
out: 250 km/h
